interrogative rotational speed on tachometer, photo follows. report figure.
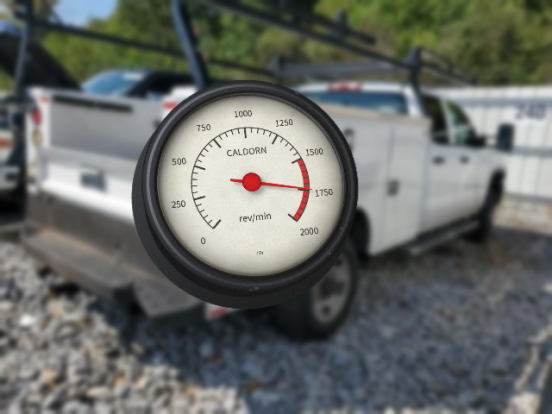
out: 1750 rpm
